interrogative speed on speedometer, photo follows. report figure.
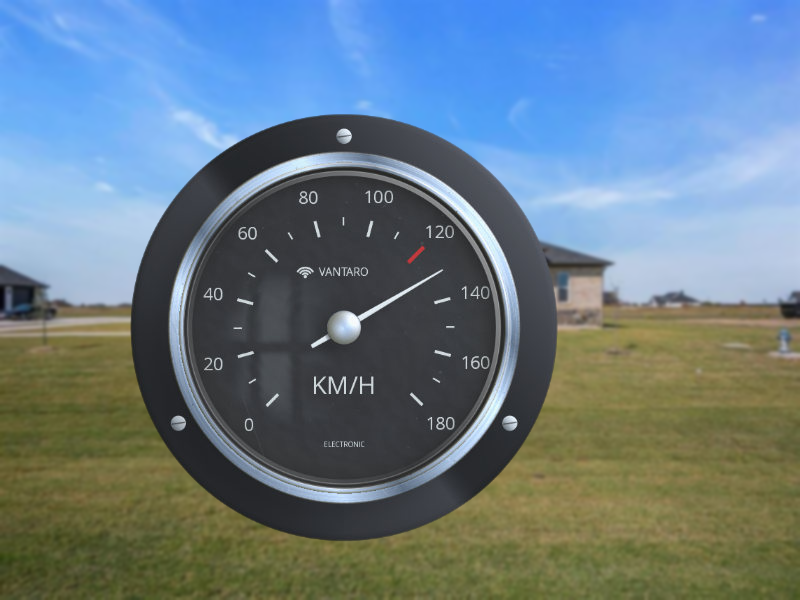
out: 130 km/h
